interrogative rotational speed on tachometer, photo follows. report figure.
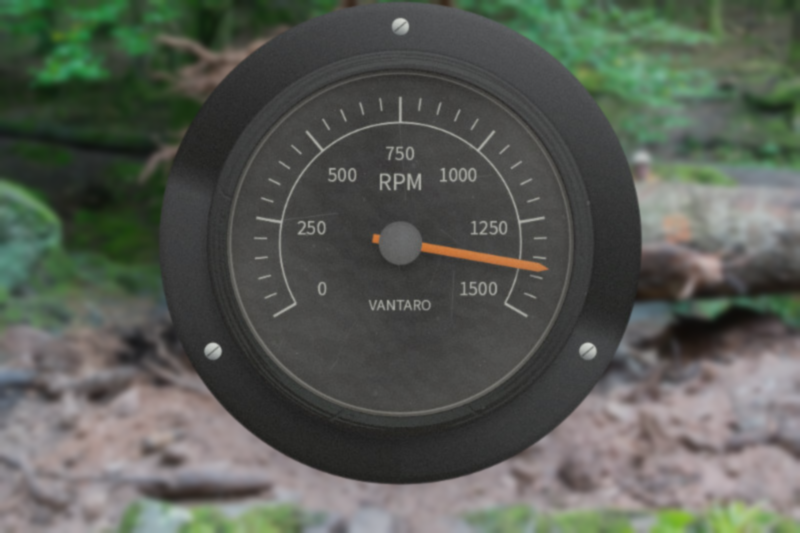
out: 1375 rpm
